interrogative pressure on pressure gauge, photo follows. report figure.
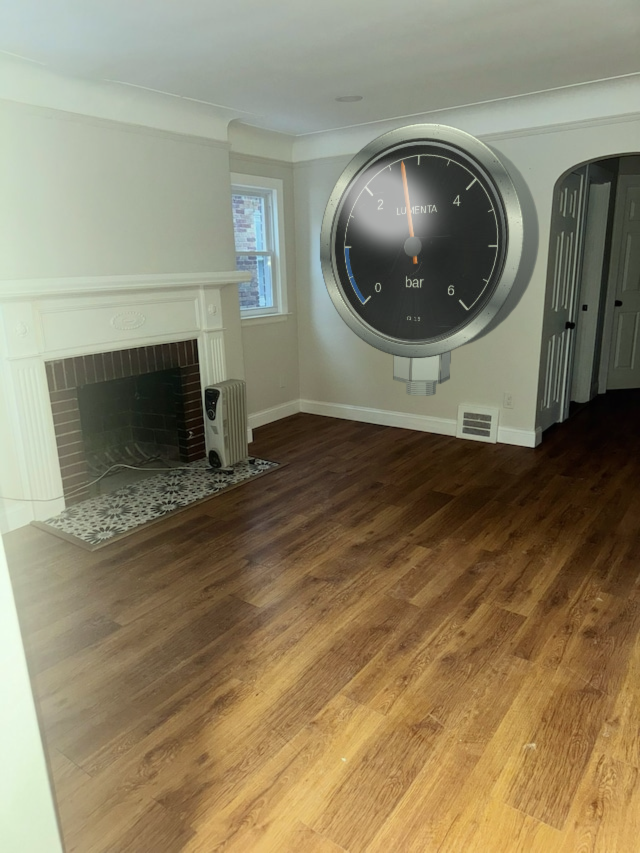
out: 2.75 bar
